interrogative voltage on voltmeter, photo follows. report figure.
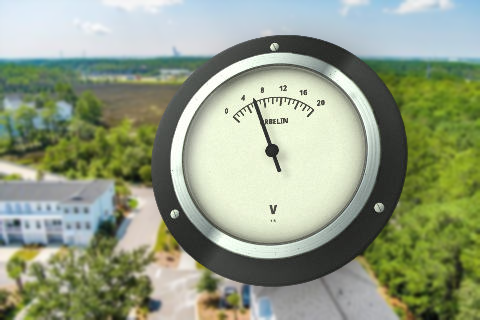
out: 6 V
